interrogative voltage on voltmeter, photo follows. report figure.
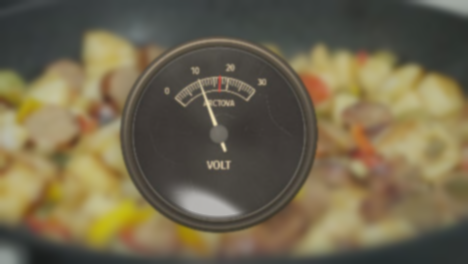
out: 10 V
